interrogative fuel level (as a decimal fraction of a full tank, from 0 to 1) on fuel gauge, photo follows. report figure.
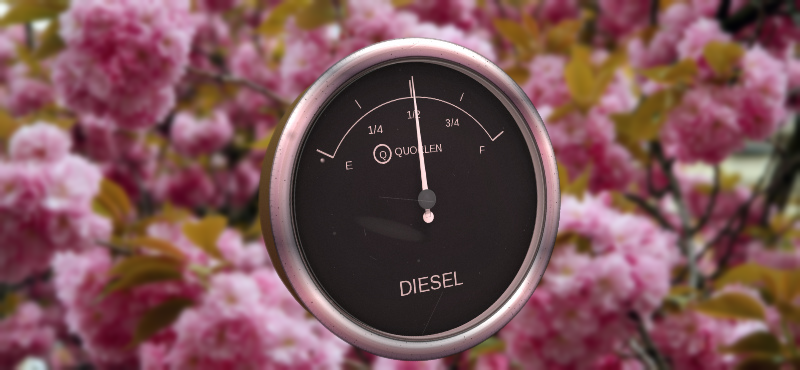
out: 0.5
